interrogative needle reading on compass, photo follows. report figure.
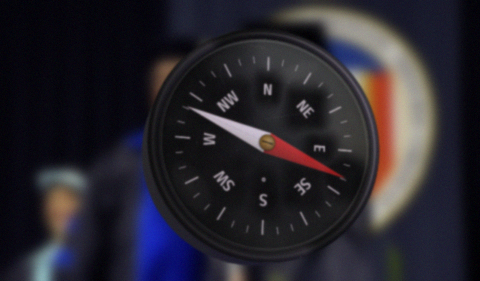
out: 110 °
